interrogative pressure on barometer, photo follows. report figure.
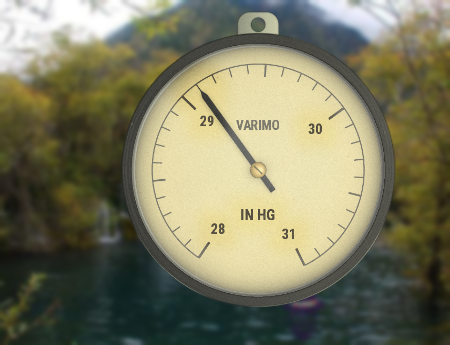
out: 29.1 inHg
